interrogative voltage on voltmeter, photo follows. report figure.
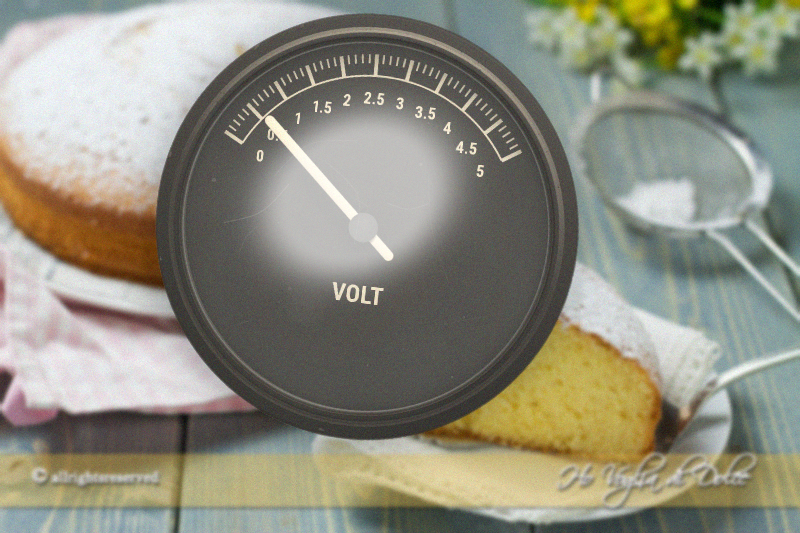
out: 0.6 V
